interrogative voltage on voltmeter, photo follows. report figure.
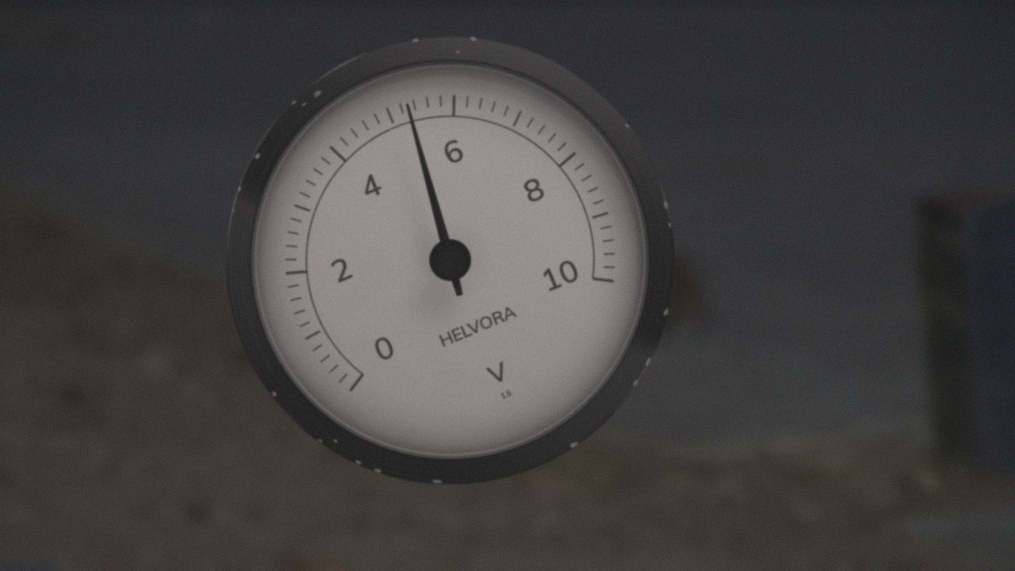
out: 5.3 V
